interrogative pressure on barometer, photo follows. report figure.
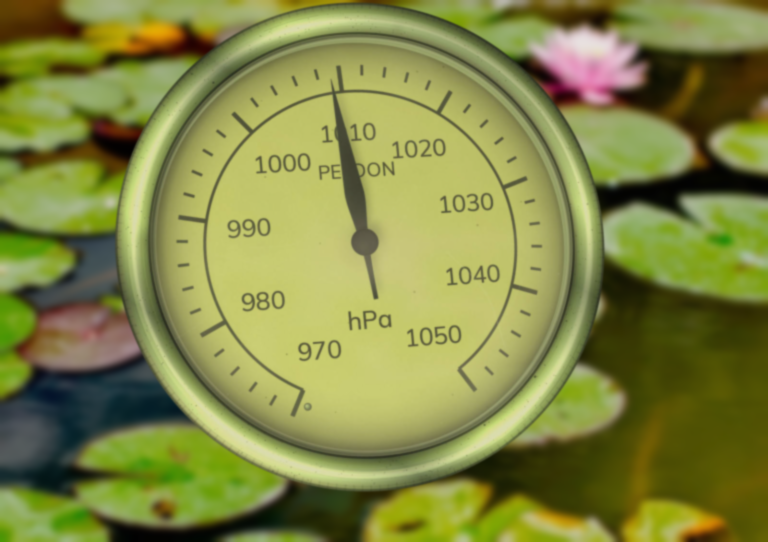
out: 1009 hPa
